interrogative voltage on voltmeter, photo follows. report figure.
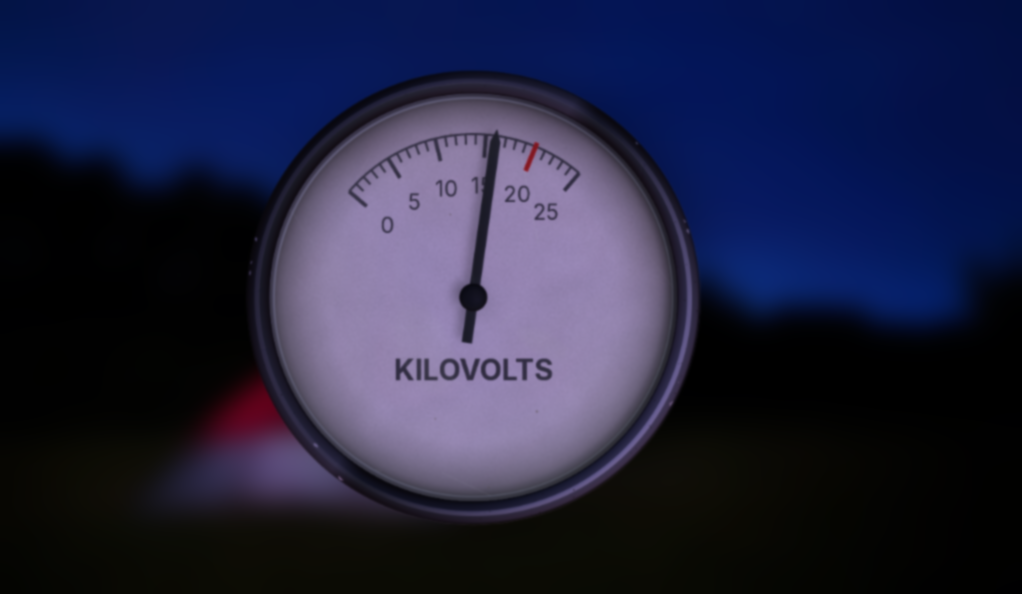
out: 16 kV
